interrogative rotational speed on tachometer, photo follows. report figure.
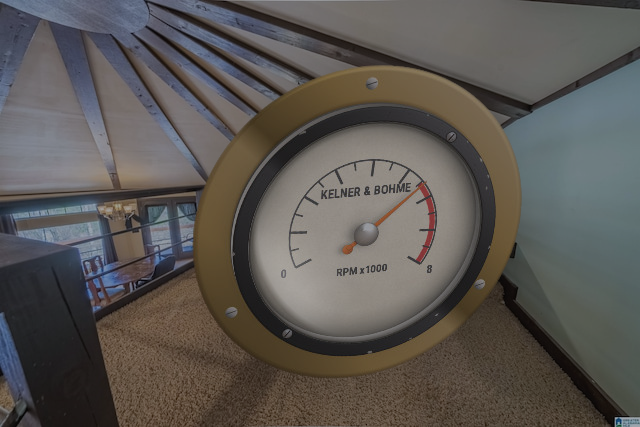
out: 5500 rpm
